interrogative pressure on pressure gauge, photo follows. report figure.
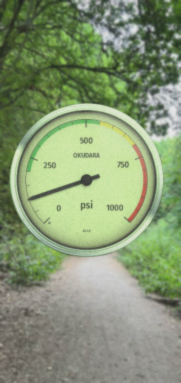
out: 100 psi
